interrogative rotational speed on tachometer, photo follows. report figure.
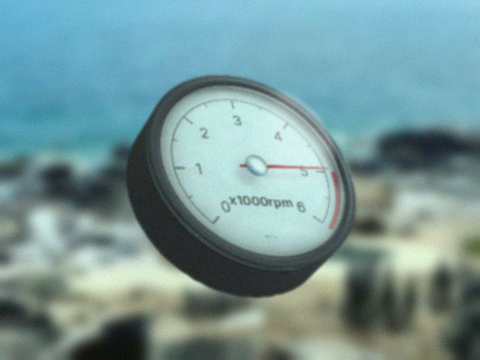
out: 5000 rpm
